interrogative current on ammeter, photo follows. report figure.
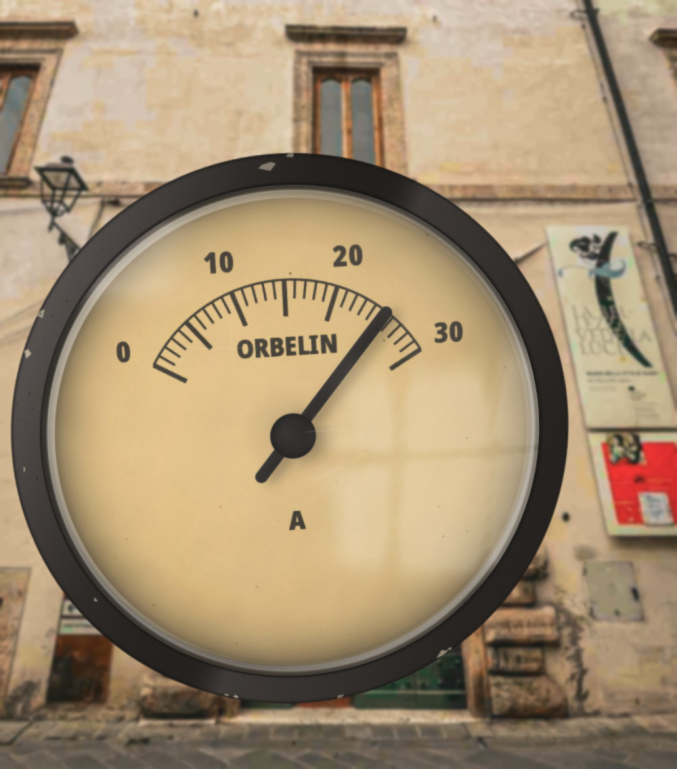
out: 25 A
